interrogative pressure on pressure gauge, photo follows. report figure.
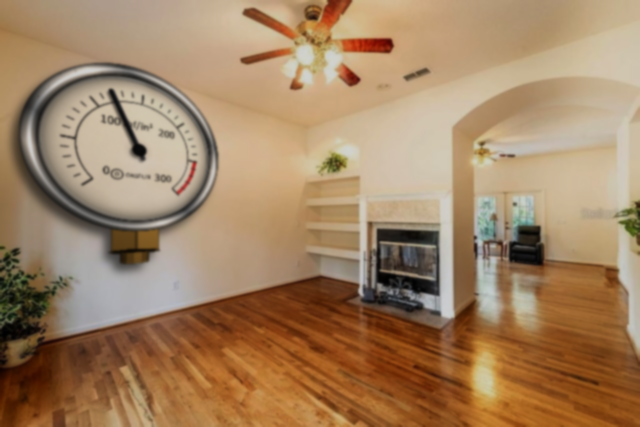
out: 120 psi
